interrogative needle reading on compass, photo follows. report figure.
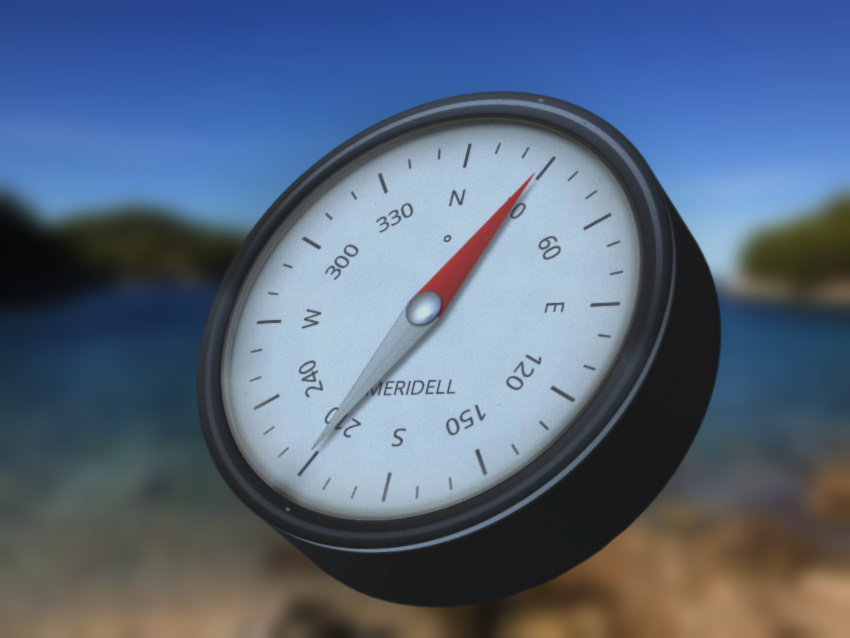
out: 30 °
